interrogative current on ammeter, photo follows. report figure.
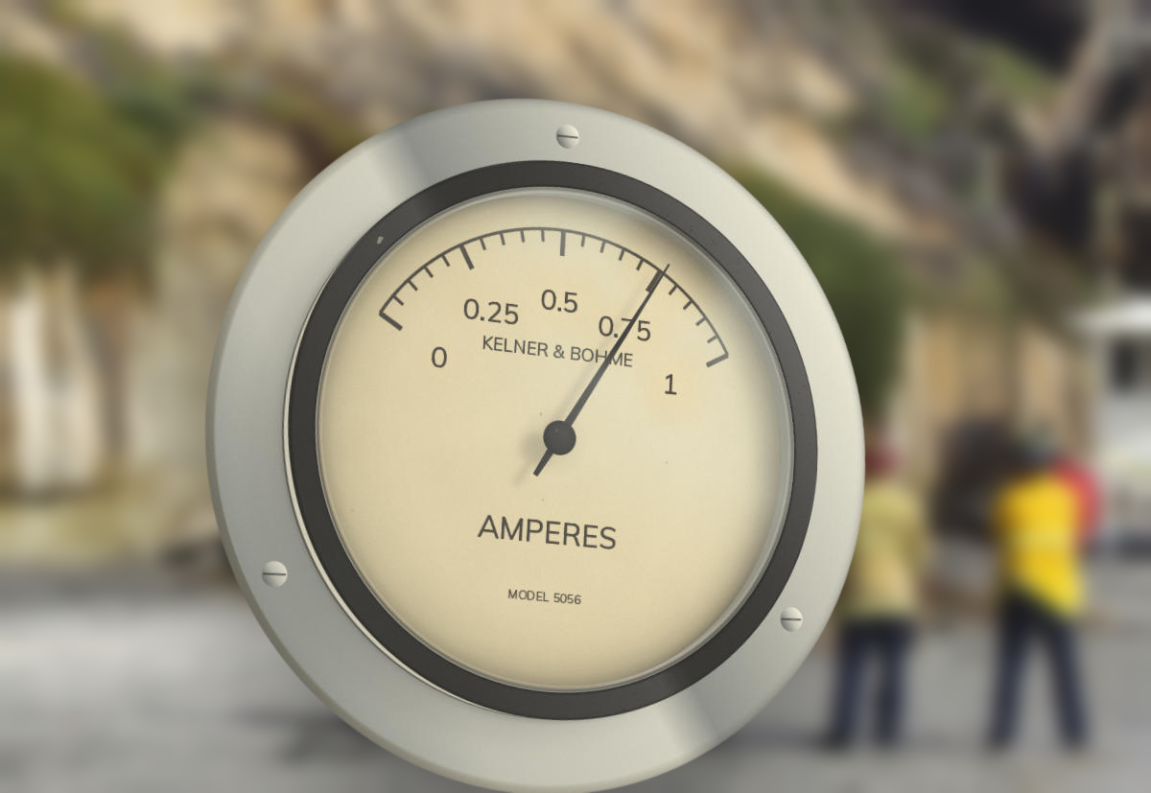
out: 0.75 A
